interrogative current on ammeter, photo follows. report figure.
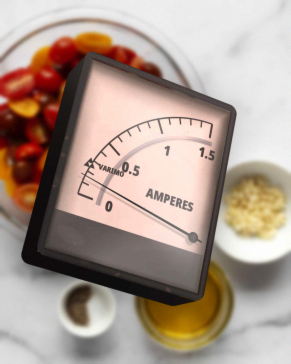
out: 0.15 A
